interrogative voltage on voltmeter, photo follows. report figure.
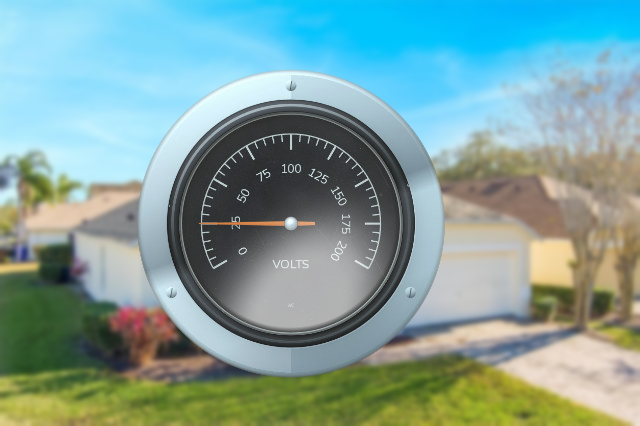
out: 25 V
